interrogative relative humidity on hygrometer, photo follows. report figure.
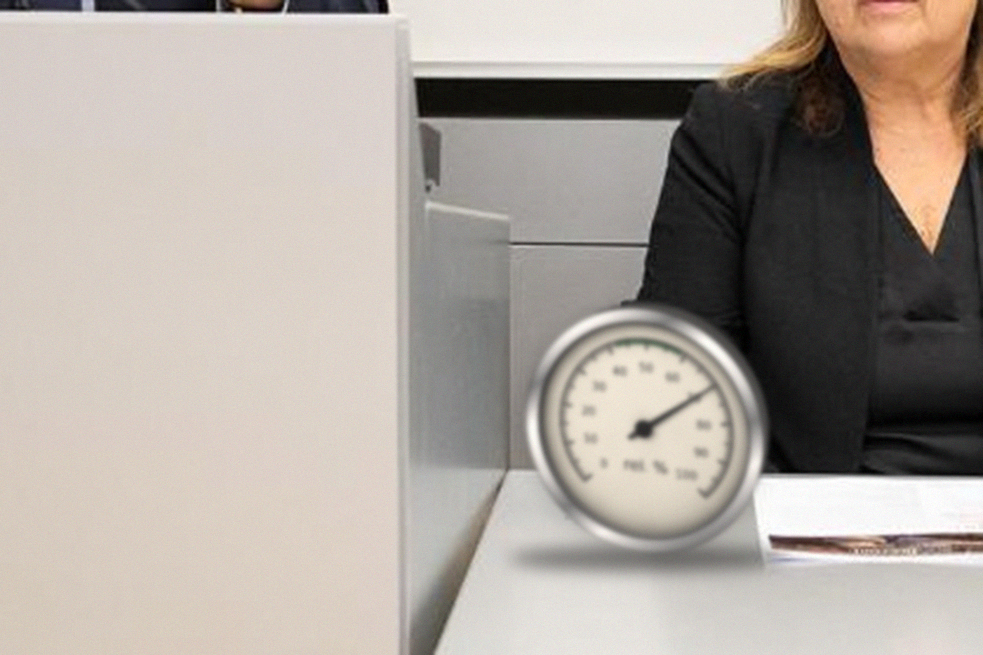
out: 70 %
